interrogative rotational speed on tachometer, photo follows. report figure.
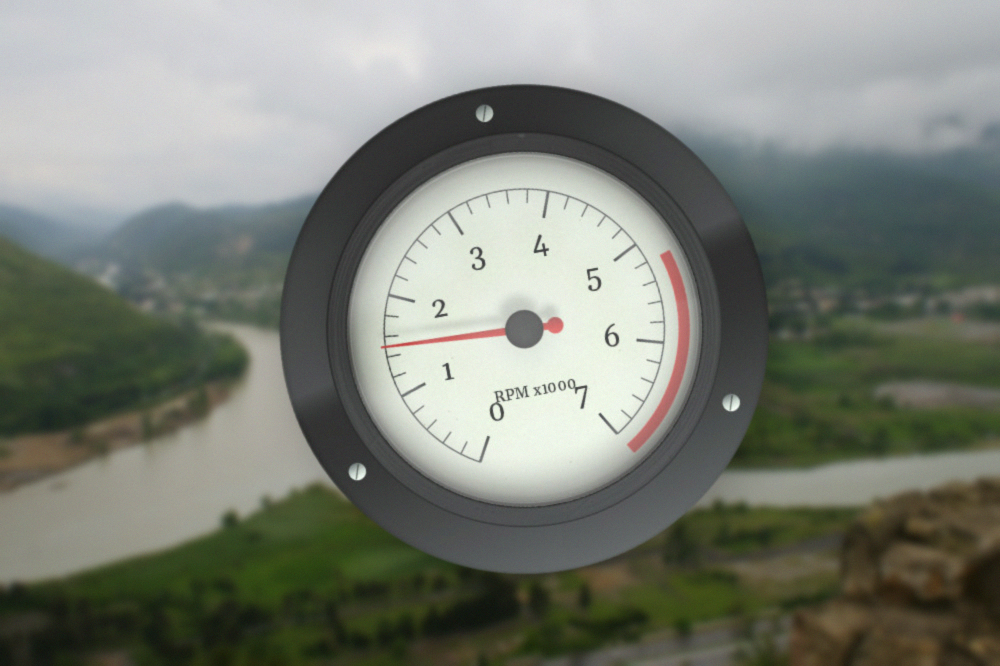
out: 1500 rpm
